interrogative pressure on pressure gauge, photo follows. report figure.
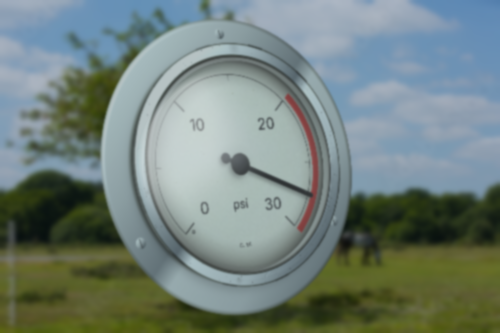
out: 27.5 psi
